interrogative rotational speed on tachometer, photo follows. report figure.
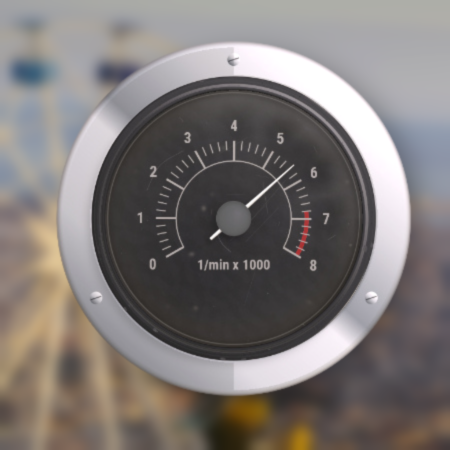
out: 5600 rpm
